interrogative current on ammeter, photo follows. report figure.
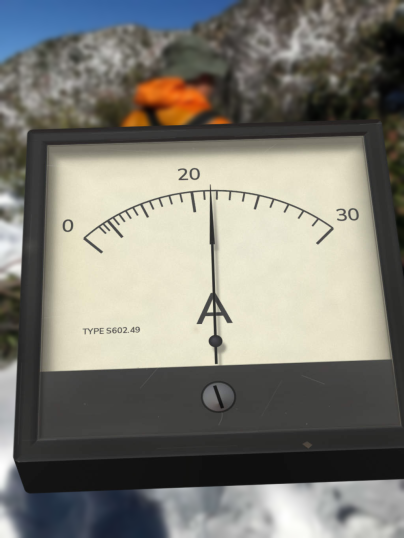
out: 21.5 A
